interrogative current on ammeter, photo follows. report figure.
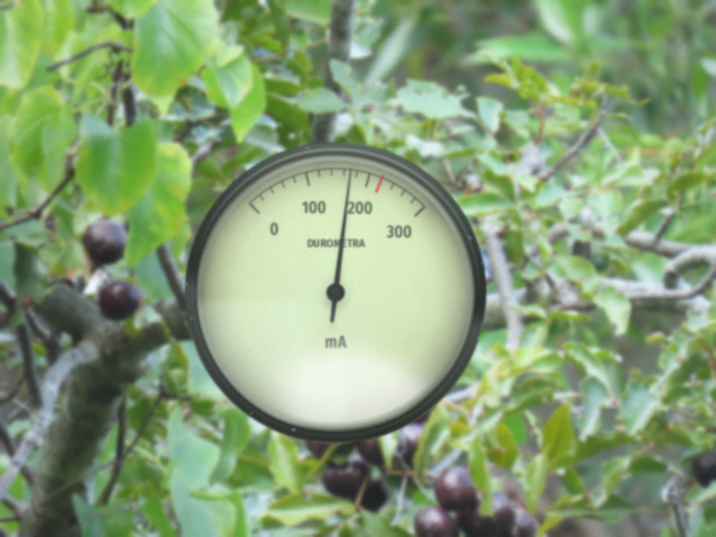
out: 170 mA
